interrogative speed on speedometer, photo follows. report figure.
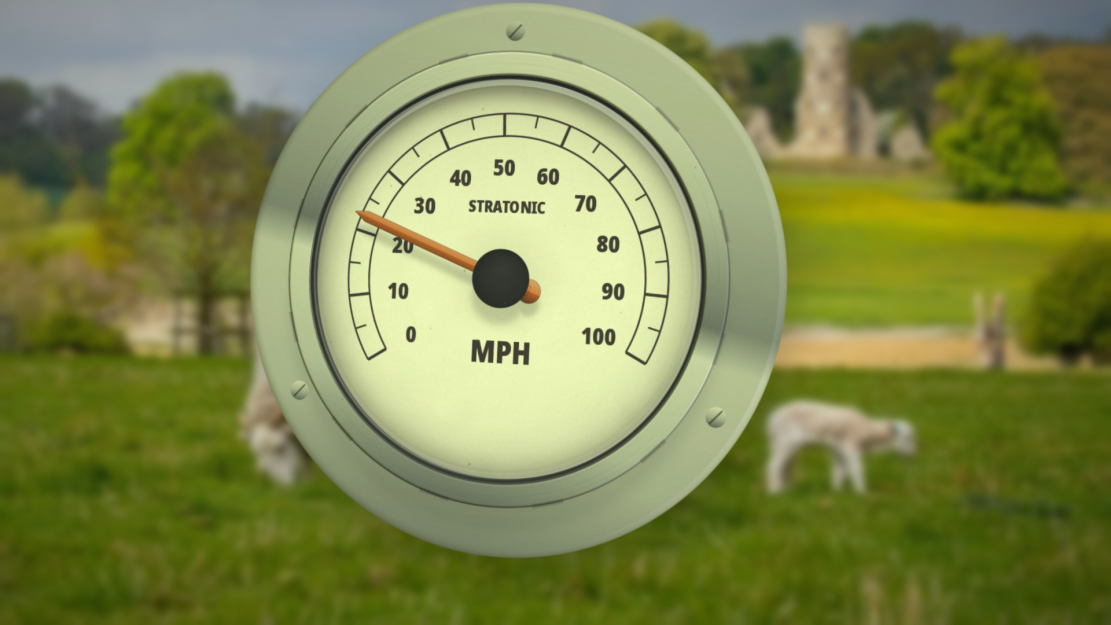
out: 22.5 mph
